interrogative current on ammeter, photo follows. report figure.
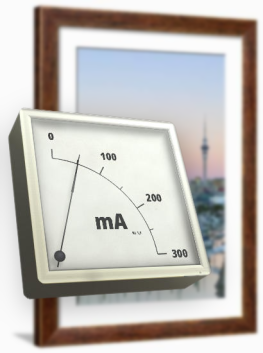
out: 50 mA
